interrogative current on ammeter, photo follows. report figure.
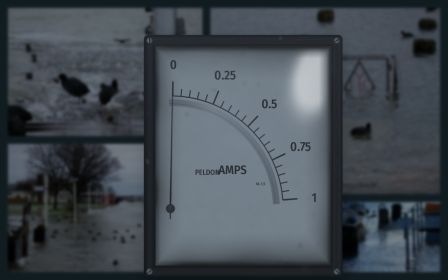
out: 0 A
